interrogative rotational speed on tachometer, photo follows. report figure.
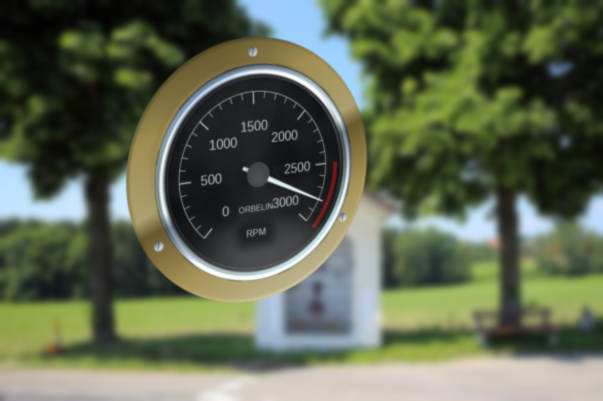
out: 2800 rpm
